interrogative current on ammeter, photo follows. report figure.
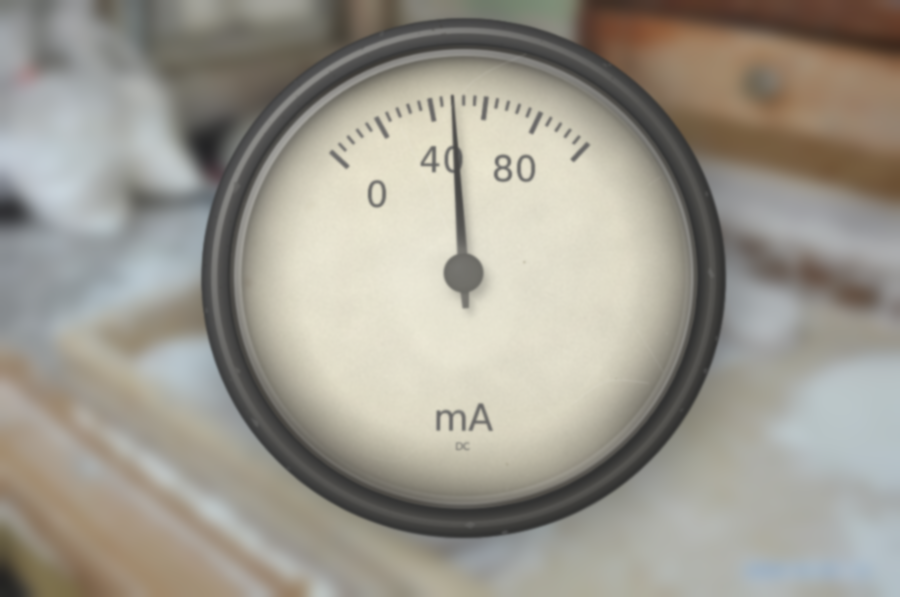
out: 48 mA
